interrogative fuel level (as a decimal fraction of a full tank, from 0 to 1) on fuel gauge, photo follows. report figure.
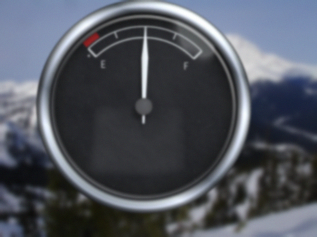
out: 0.5
